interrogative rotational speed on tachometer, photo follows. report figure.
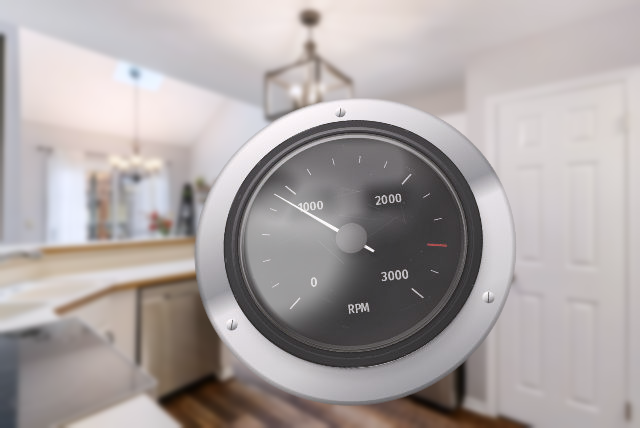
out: 900 rpm
